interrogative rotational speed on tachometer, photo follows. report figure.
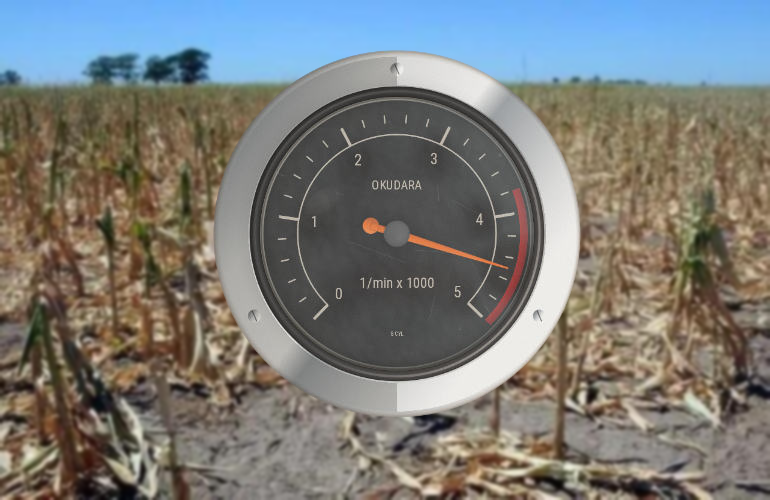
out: 4500 rpm
